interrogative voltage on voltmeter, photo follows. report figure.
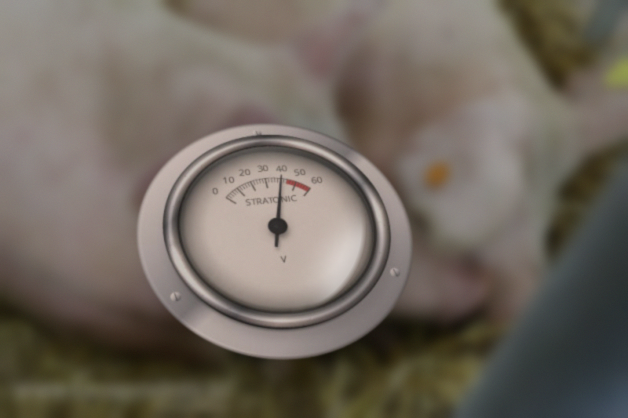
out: 40 V
